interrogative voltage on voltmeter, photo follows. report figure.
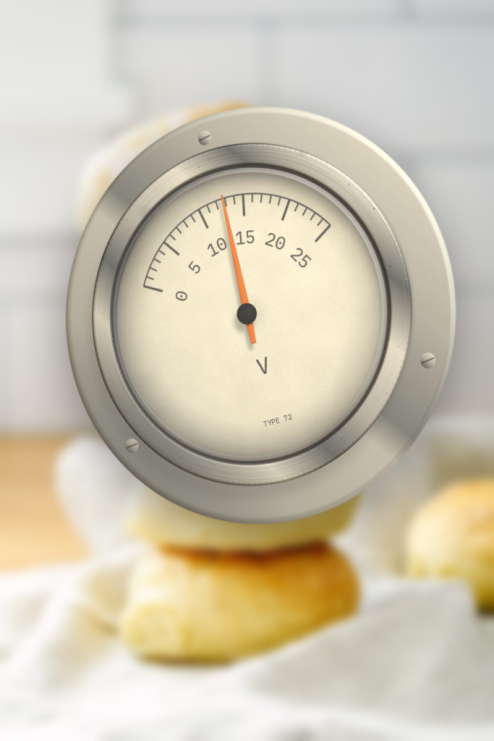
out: 13 V
